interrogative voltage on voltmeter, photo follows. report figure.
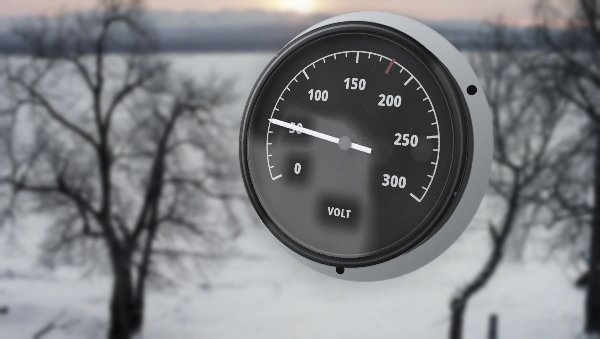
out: 50 V
